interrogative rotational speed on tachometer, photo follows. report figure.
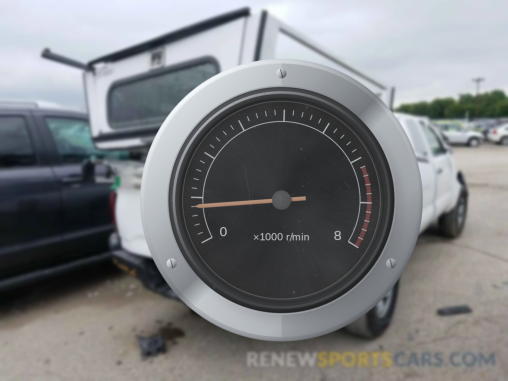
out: 800 rpm
